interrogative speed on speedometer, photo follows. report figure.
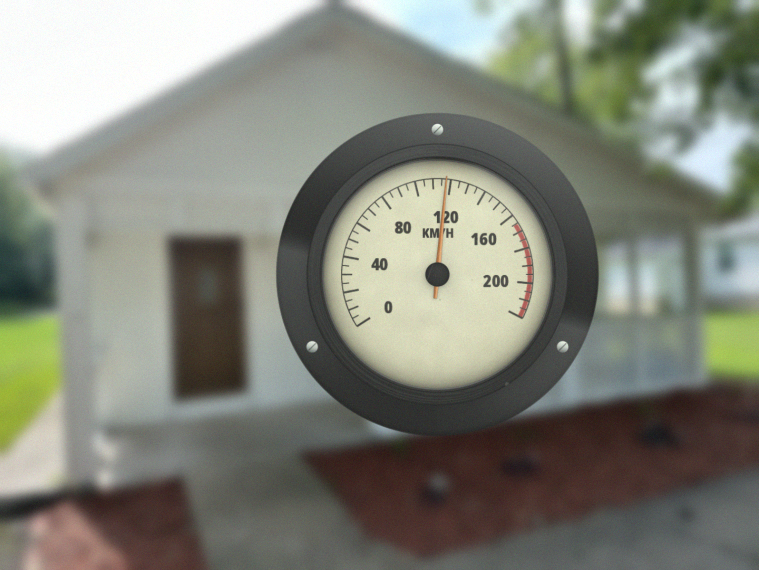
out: 117.5 km/h
